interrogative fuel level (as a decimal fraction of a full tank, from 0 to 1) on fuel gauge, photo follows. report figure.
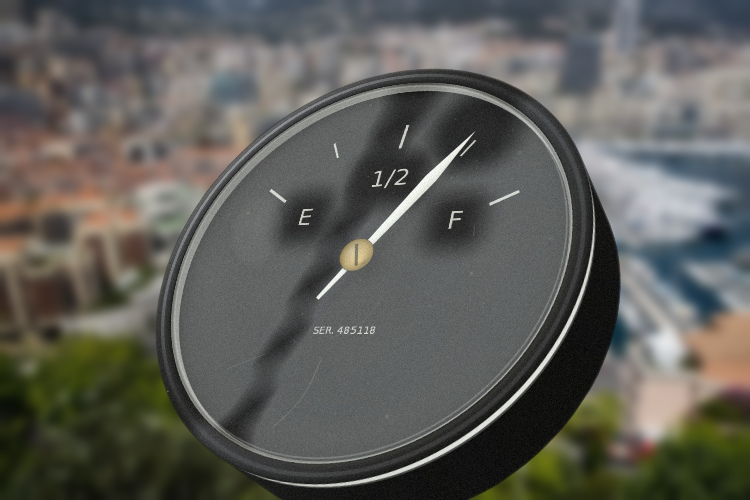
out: 0.75
